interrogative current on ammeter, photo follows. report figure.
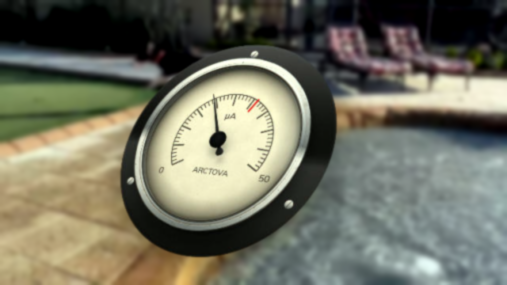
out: 20 µA
